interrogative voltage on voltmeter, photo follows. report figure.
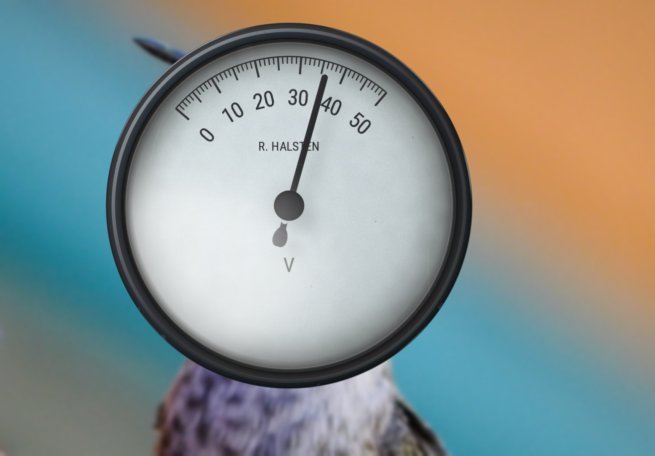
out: 36 V
